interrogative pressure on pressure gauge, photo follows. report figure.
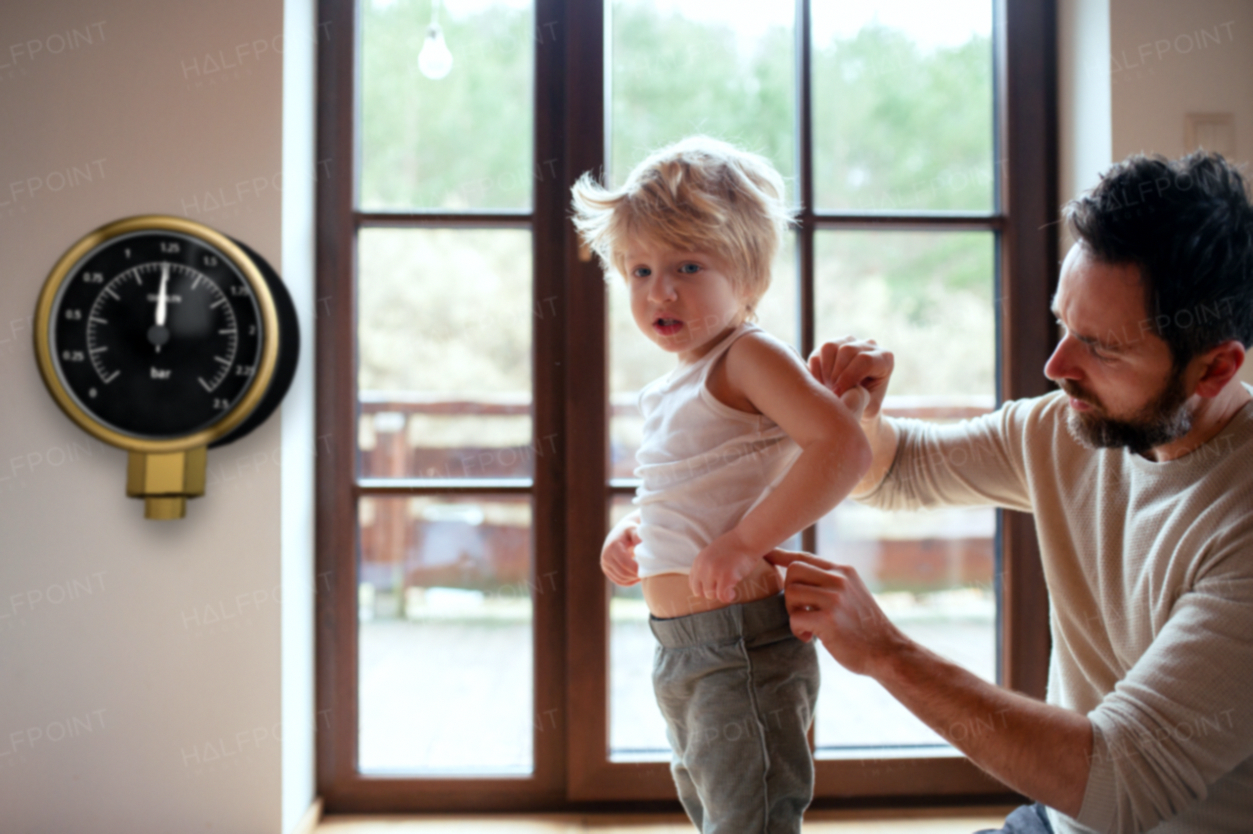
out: 1.25 bar
